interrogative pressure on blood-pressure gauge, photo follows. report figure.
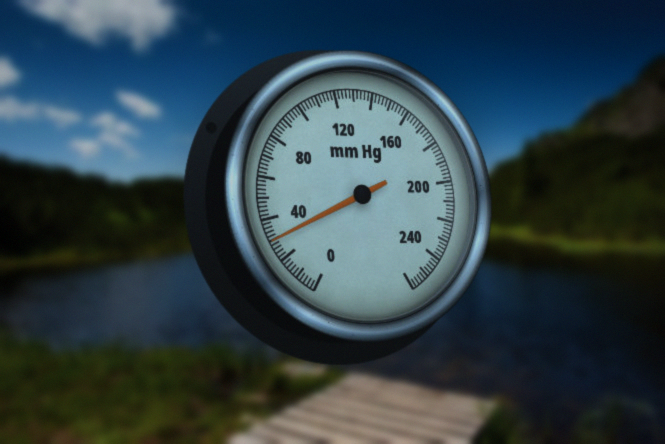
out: 30 mmHg
